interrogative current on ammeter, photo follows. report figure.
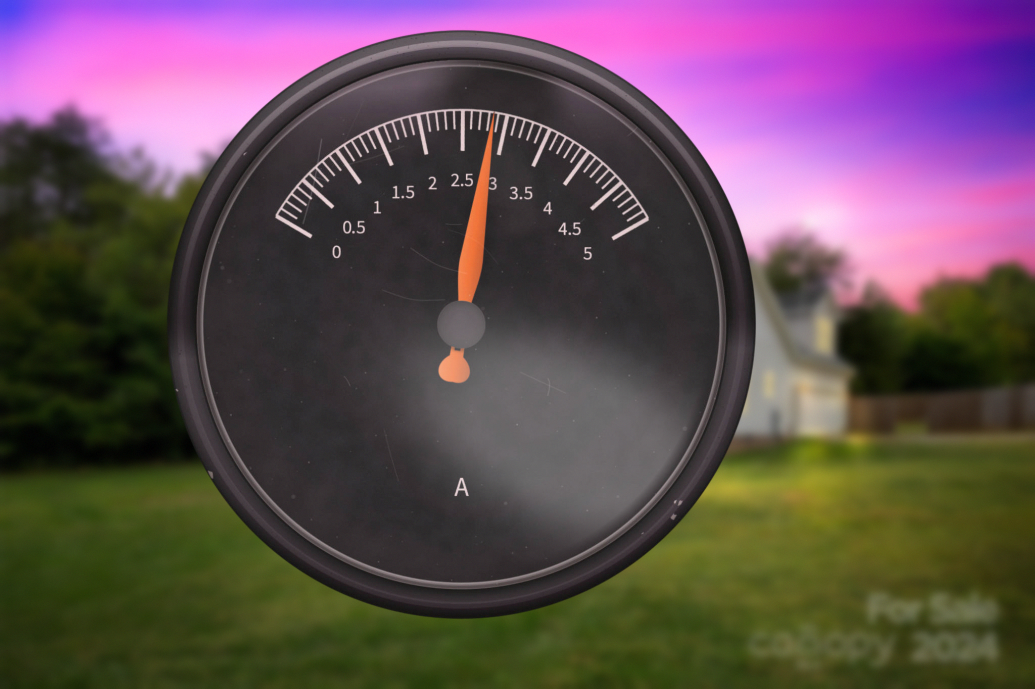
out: 2.85 A
